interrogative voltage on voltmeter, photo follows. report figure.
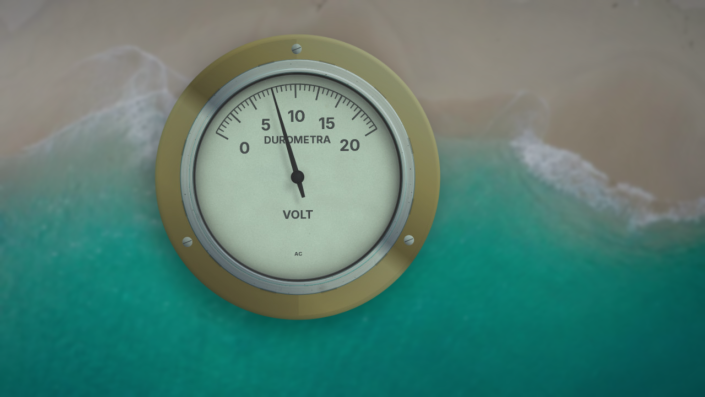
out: 7.5 V
